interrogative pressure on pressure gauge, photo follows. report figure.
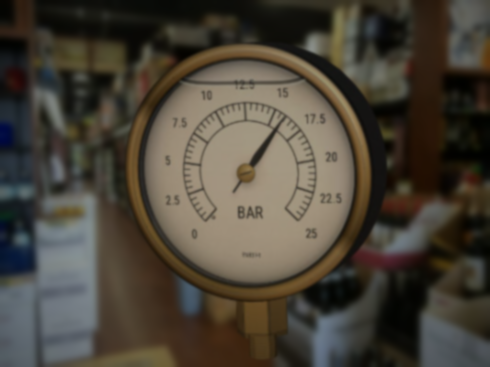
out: 16 bar
